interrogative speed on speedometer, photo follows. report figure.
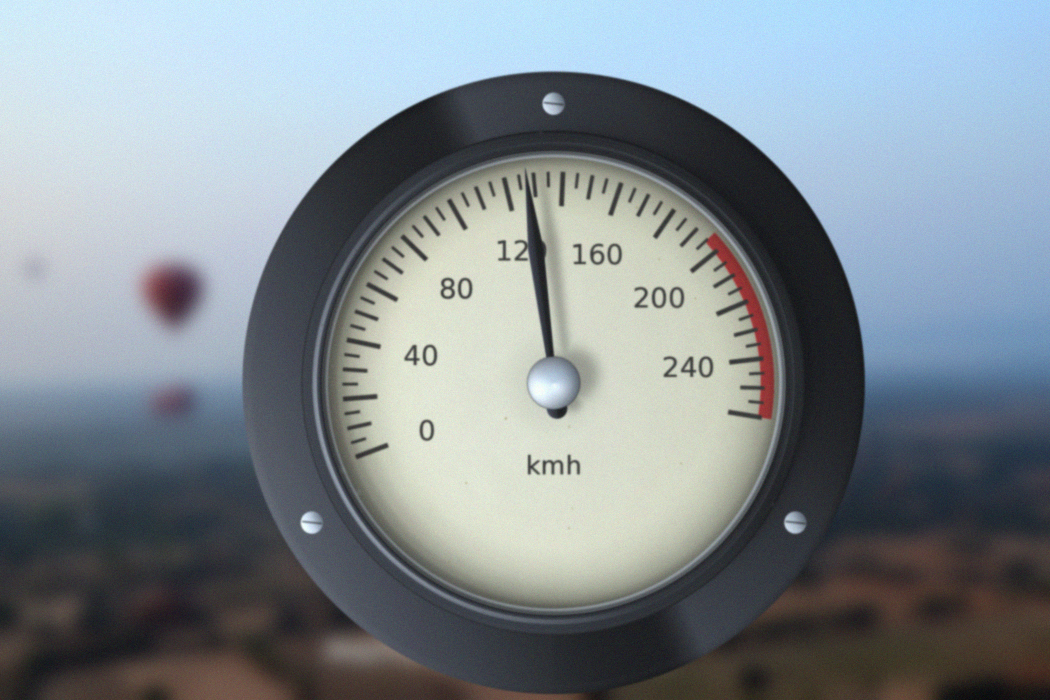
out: 127.5 km/h
